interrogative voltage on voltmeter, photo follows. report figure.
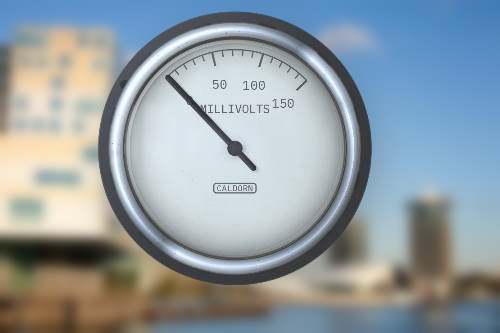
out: 0 mV
